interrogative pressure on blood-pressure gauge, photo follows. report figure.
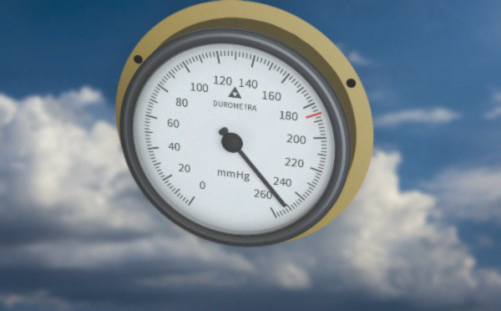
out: 250 mmHg
